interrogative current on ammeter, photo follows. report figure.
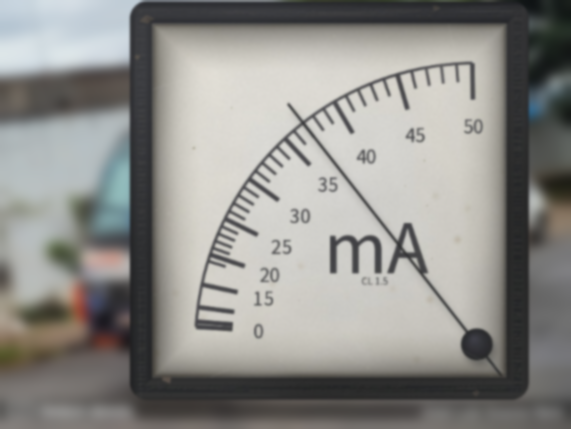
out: 37 mA
